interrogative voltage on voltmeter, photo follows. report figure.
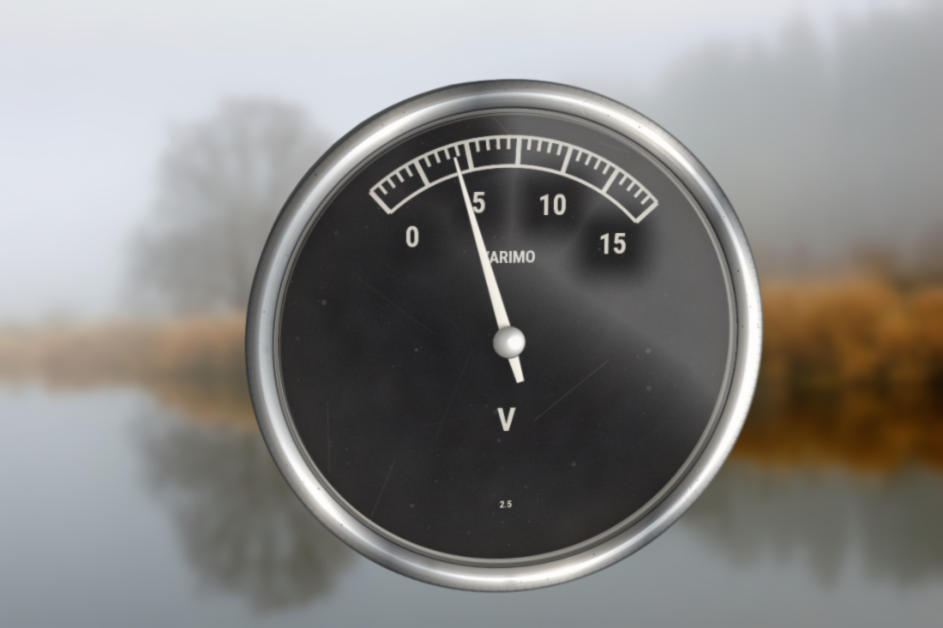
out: 4.25 V
